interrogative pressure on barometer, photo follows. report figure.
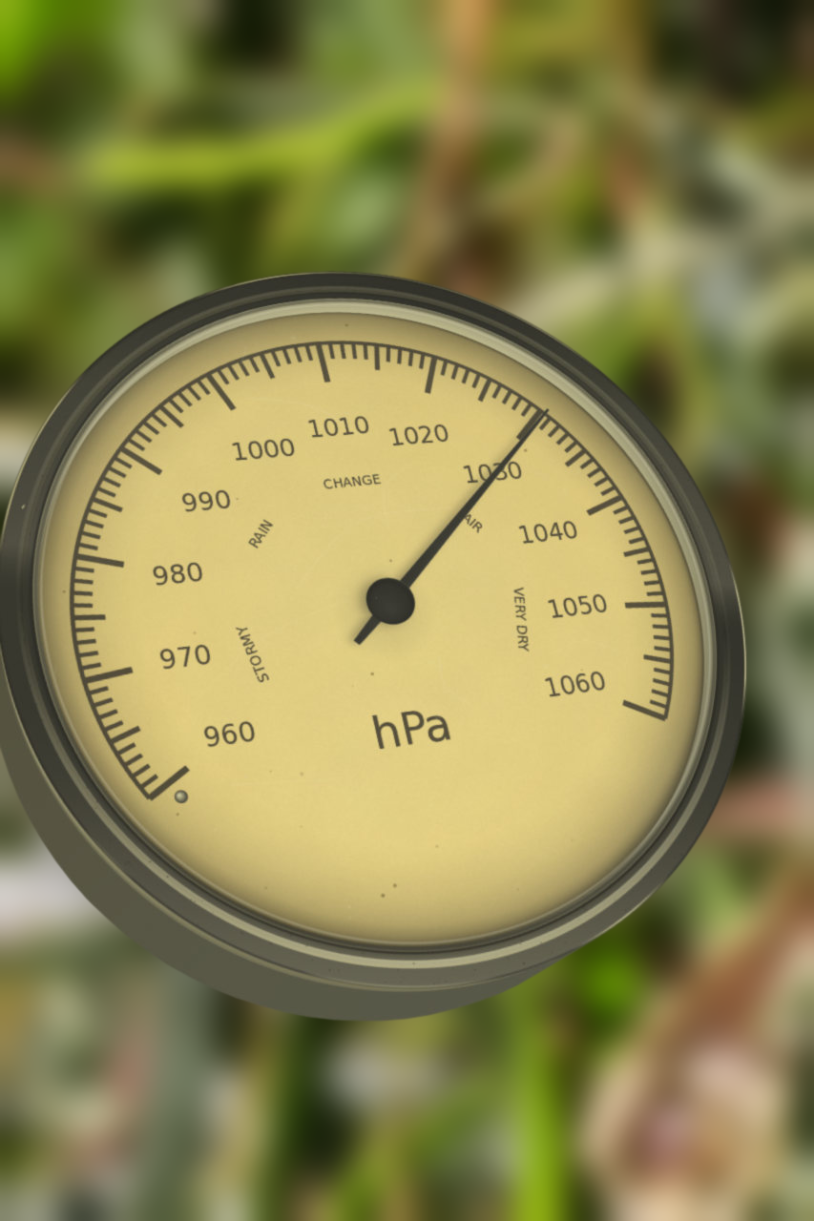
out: 1030.5 hPa
